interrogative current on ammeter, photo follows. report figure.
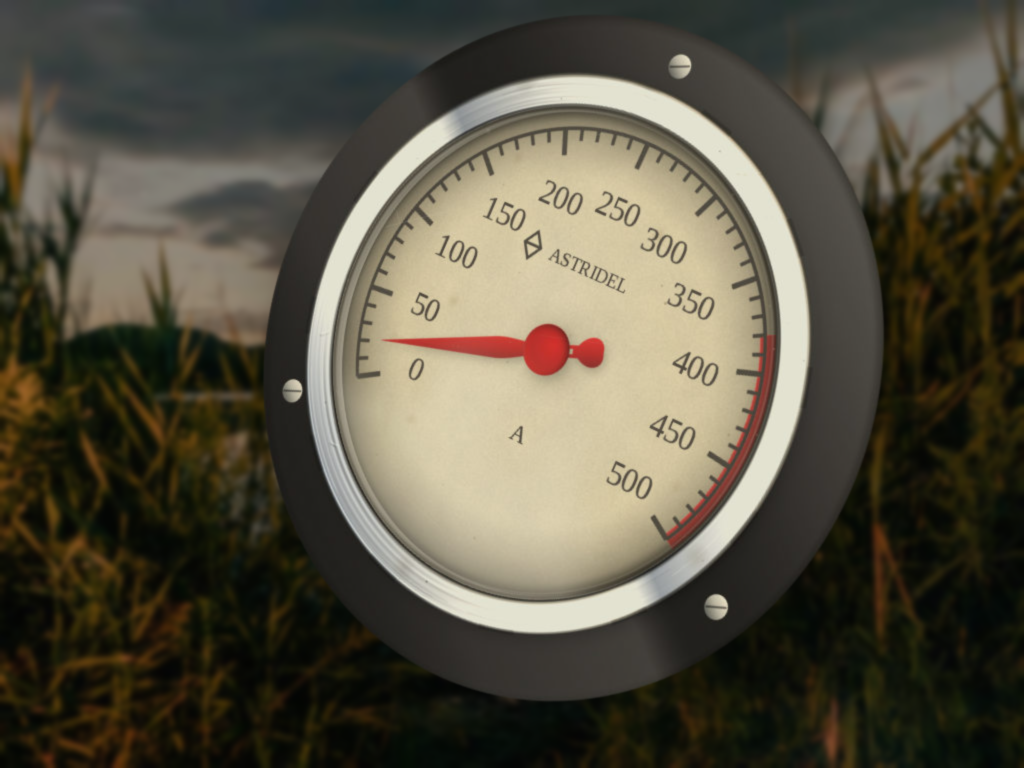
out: 20 A
